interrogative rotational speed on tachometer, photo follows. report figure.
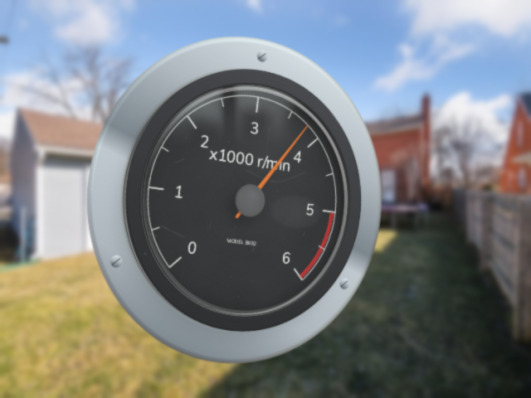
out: 3750 rpm
